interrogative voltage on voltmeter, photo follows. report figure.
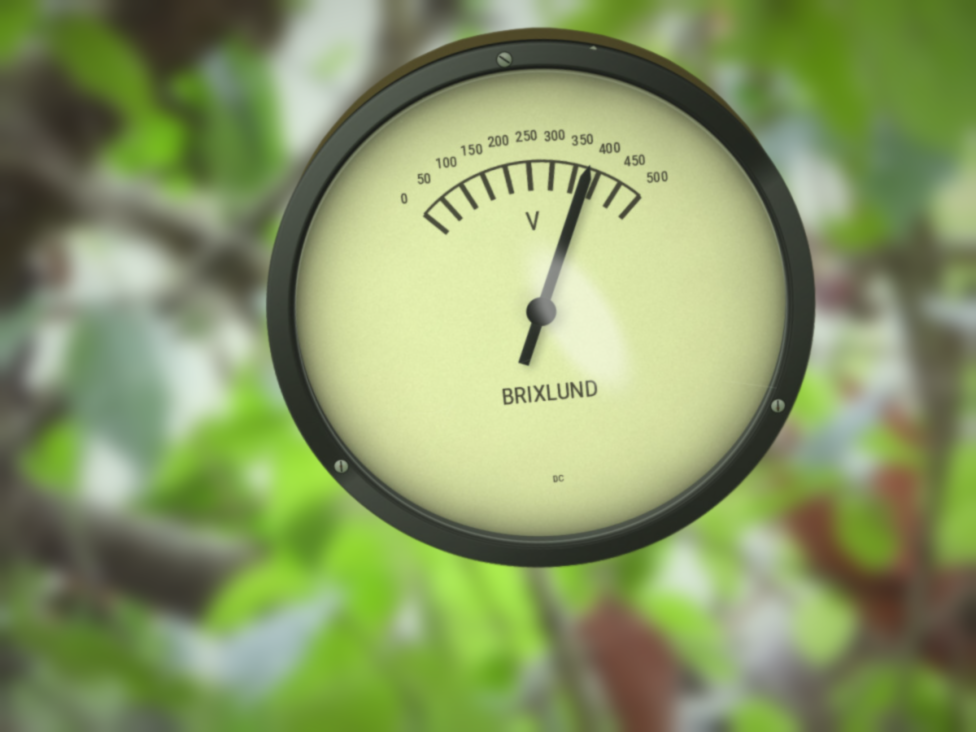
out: 375 V
